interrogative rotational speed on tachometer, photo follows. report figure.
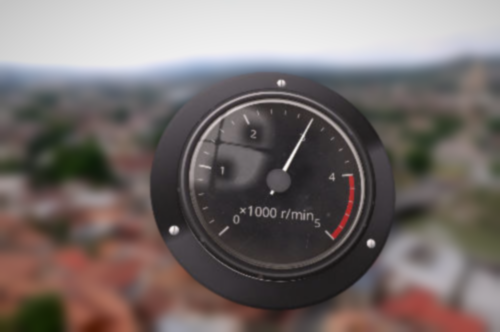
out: 3000 rpm
